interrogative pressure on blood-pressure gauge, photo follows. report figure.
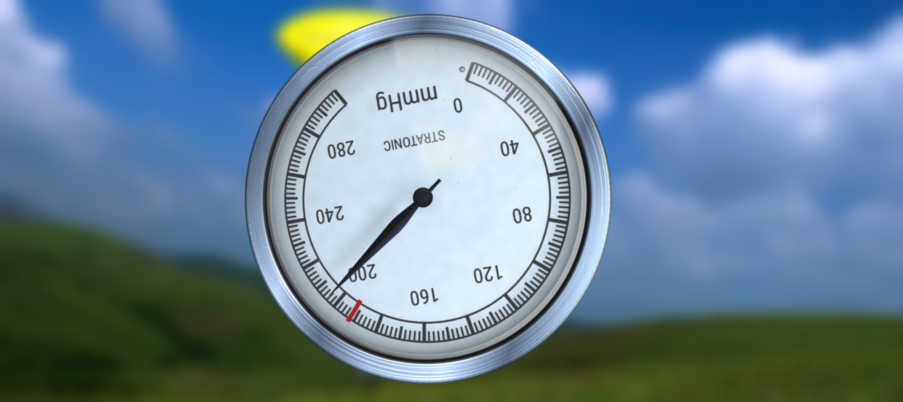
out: 204 mmHg
